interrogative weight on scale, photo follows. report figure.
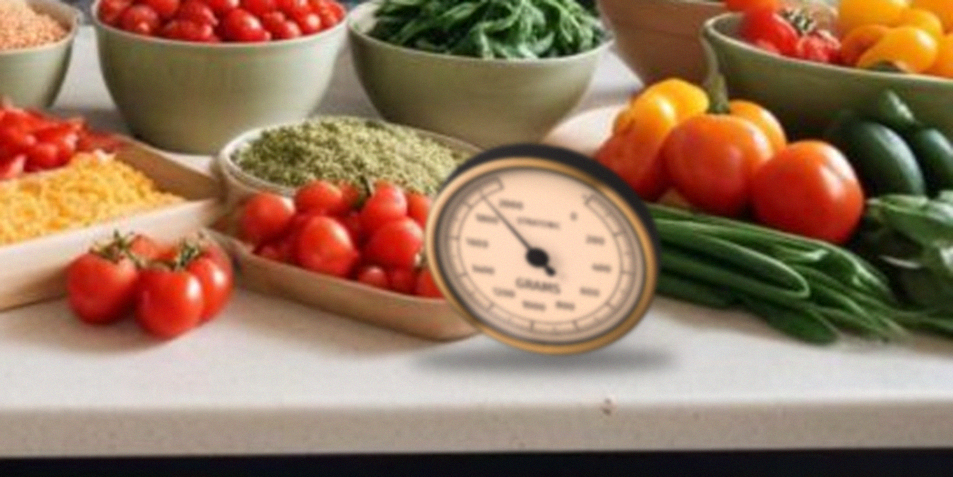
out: 1900 g
